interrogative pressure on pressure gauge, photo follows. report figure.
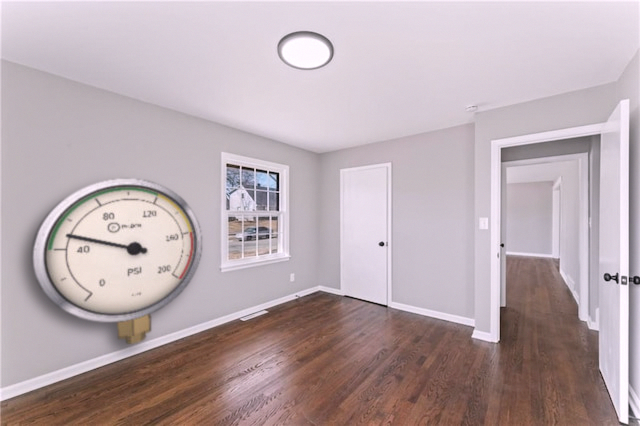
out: 50 psi
